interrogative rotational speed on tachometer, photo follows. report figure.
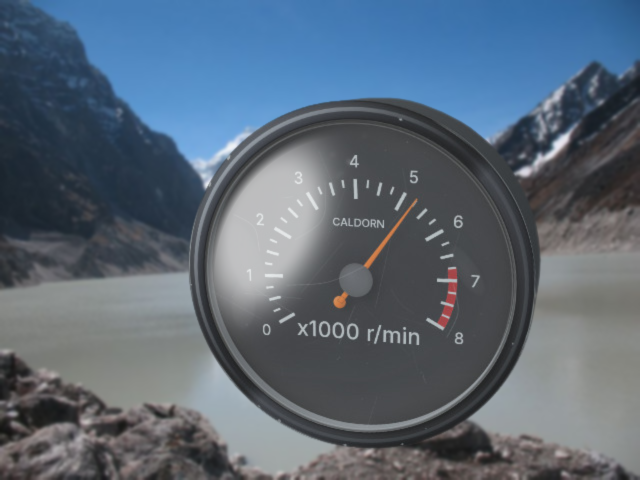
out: 5250 rpm
